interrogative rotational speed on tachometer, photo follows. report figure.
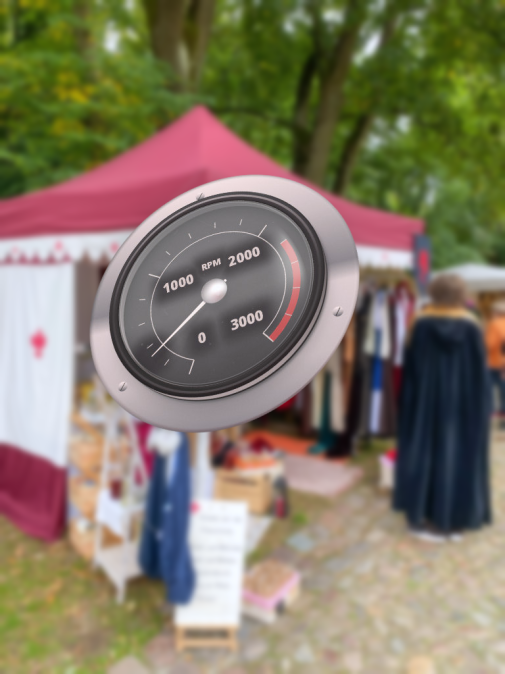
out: 300 rpm
